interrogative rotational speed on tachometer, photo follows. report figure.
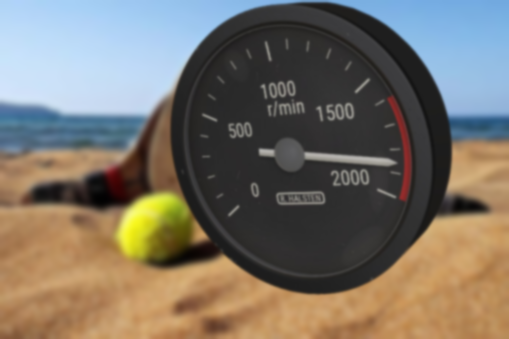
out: 1850 rpm
